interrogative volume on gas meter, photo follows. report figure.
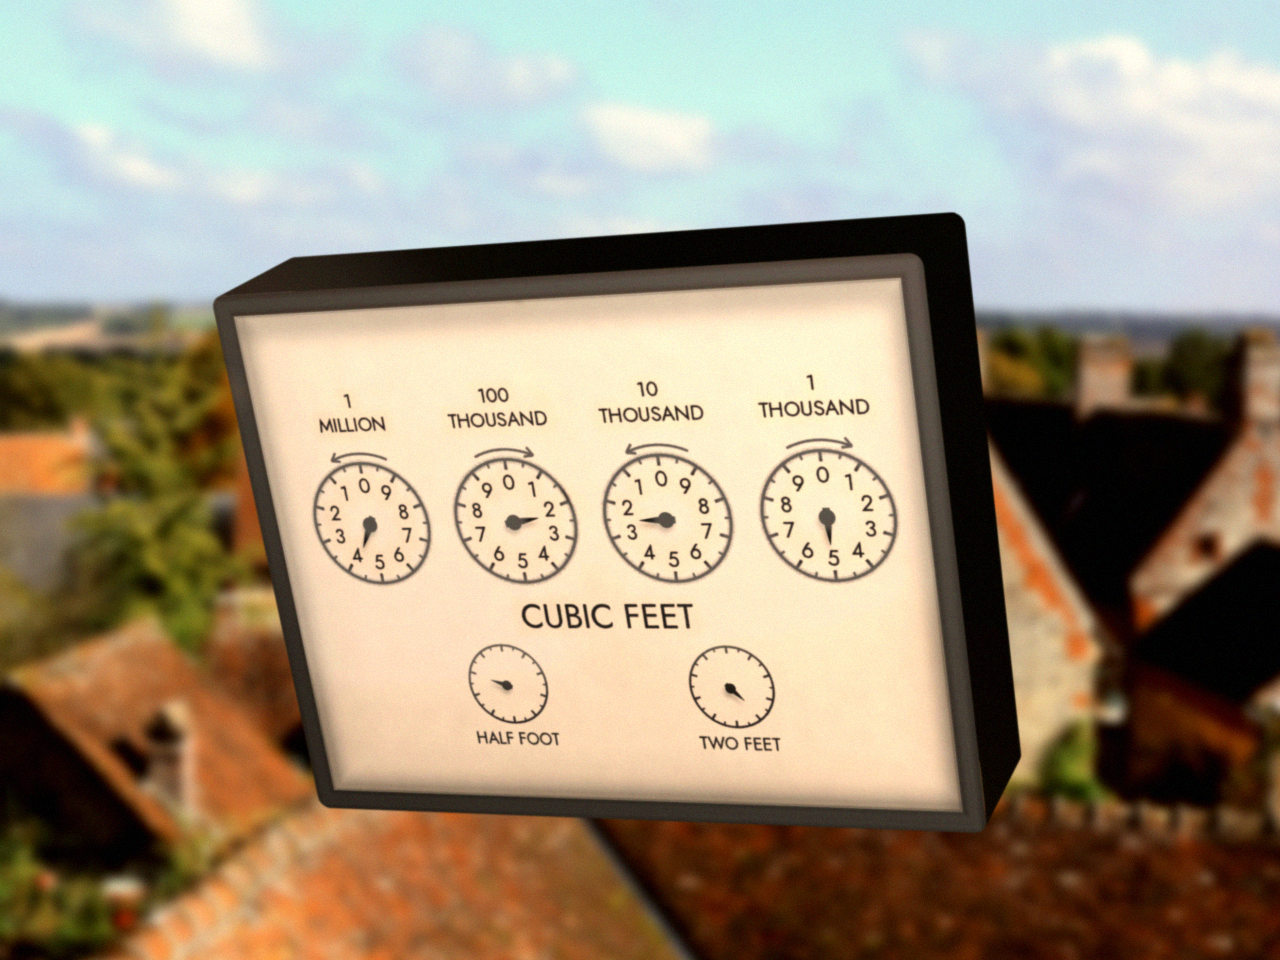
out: 422500 ft³
